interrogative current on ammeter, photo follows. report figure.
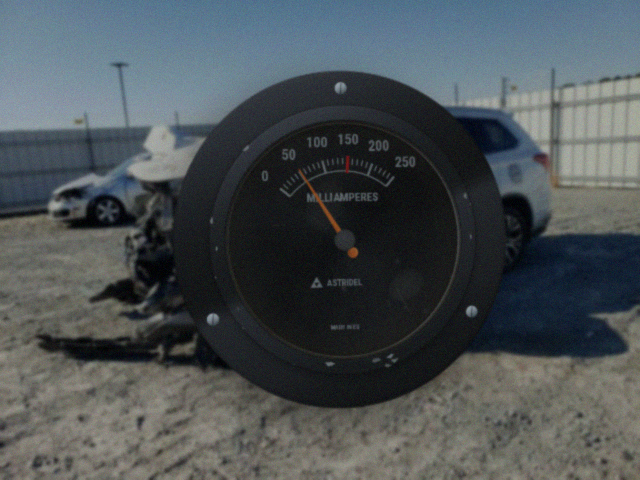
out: 50 mA
